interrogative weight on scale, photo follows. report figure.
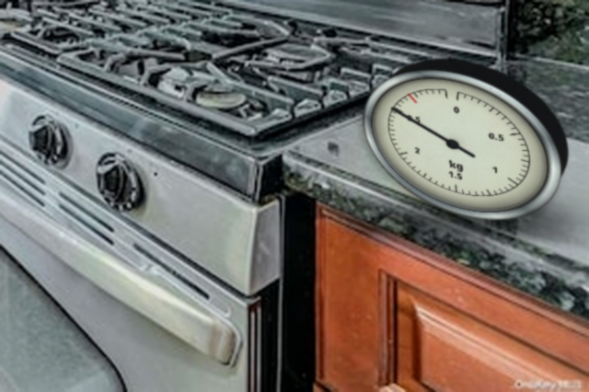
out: 2.5 kg
